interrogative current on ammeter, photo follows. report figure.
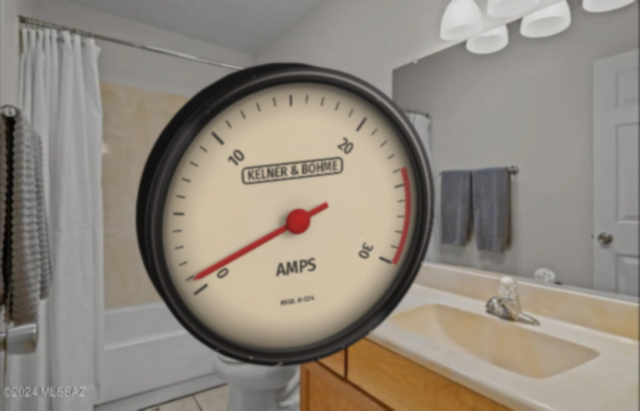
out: 1 A
